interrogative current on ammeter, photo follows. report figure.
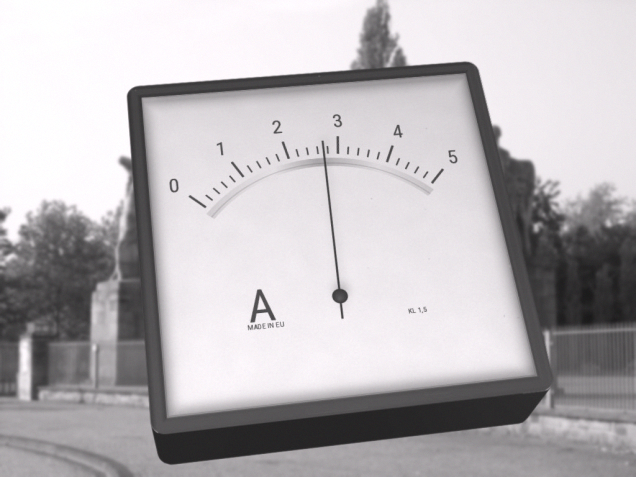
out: 2.7 A
